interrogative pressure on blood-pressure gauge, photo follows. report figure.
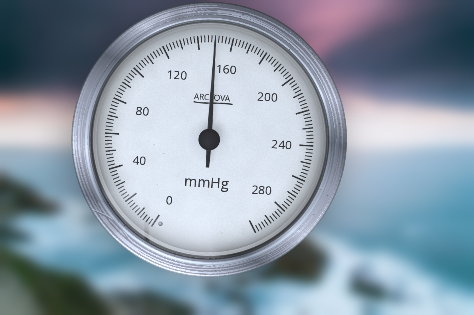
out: 150 mmHg
